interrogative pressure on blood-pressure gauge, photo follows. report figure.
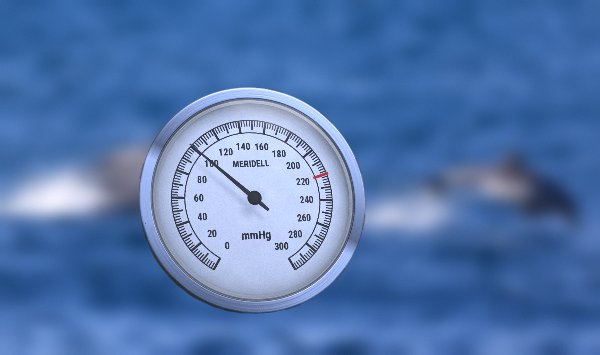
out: 100 mmHg
